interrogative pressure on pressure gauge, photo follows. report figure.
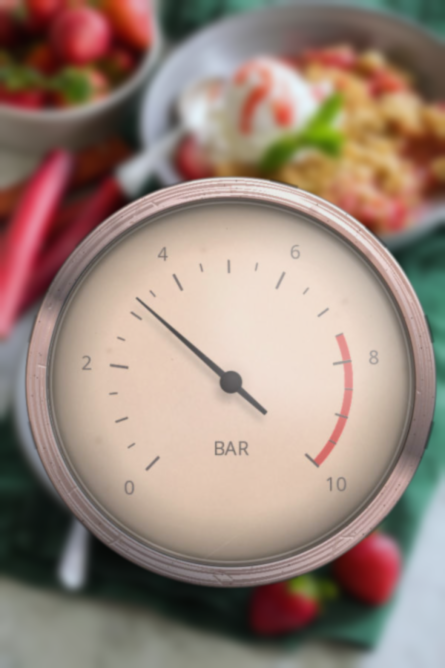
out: 3.25 bar
